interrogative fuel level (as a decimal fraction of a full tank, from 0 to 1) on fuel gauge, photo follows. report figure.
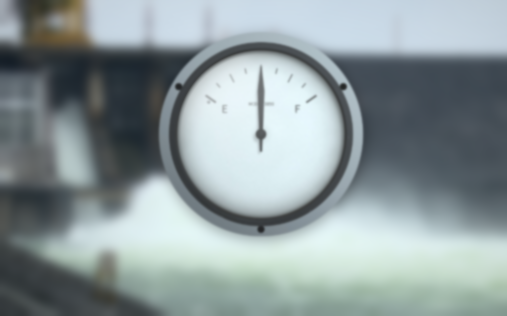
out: 0.5
